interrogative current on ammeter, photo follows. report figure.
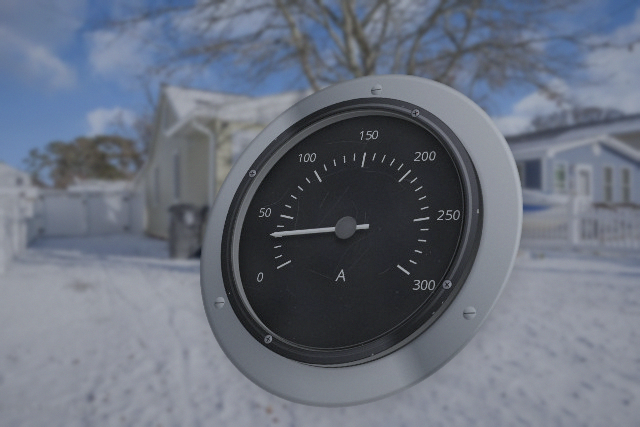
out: 30 A
